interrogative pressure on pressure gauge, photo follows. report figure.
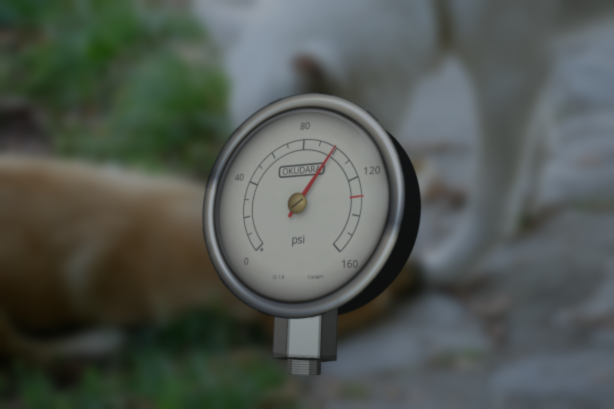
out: 100 psi
